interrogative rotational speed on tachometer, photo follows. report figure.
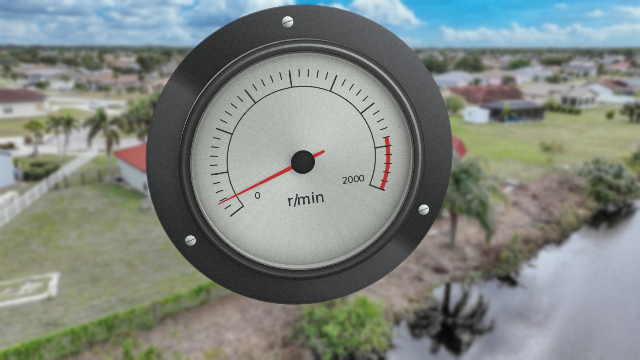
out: 100 rpm
